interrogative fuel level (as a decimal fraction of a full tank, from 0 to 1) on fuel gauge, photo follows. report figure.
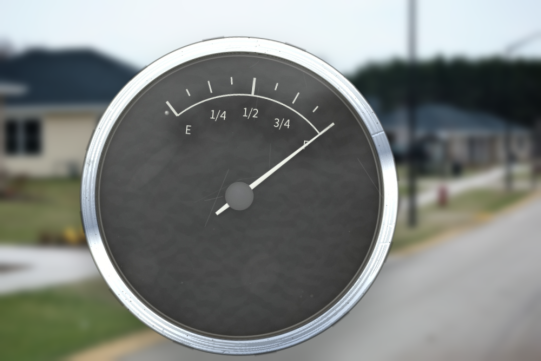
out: 1
